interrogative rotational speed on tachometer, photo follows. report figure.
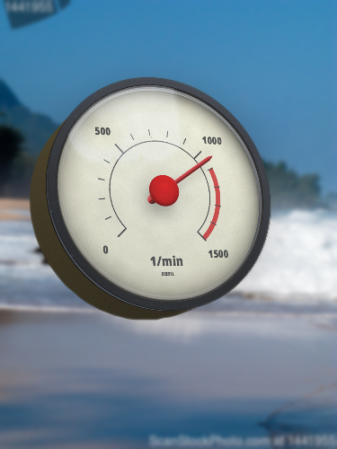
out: 1050 rpm
